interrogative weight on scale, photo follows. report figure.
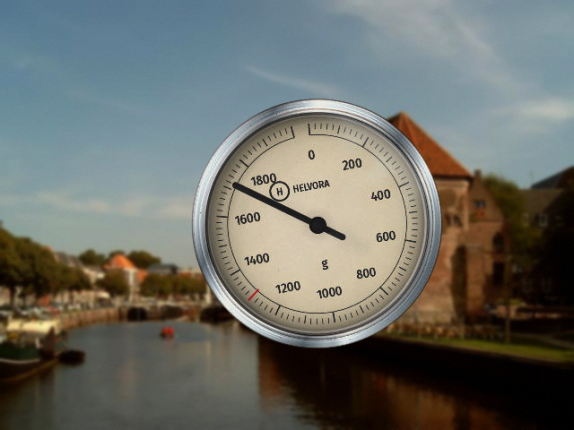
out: 1720 g
